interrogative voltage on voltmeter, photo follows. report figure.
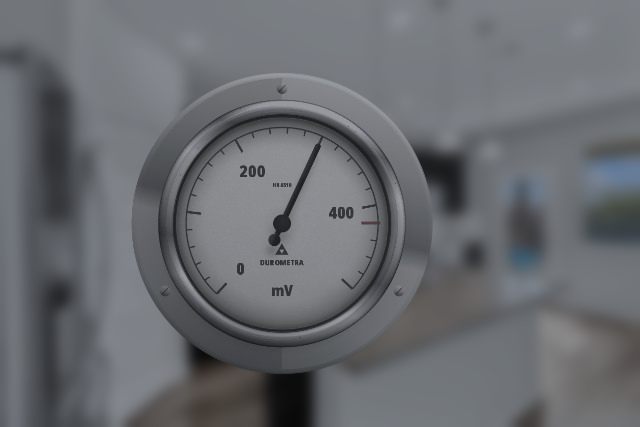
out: 300 mV
